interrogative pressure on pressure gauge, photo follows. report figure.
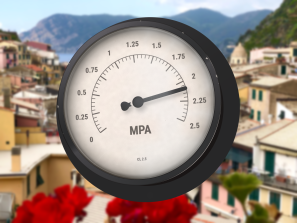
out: 2.1 MPa
